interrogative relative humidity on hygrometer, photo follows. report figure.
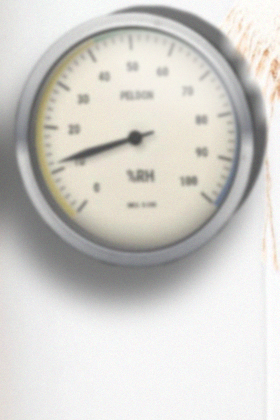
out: 12 %
